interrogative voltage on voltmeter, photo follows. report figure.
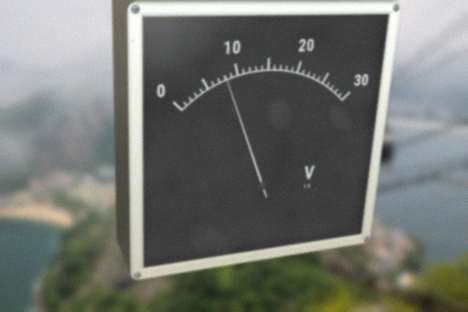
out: 8 V
